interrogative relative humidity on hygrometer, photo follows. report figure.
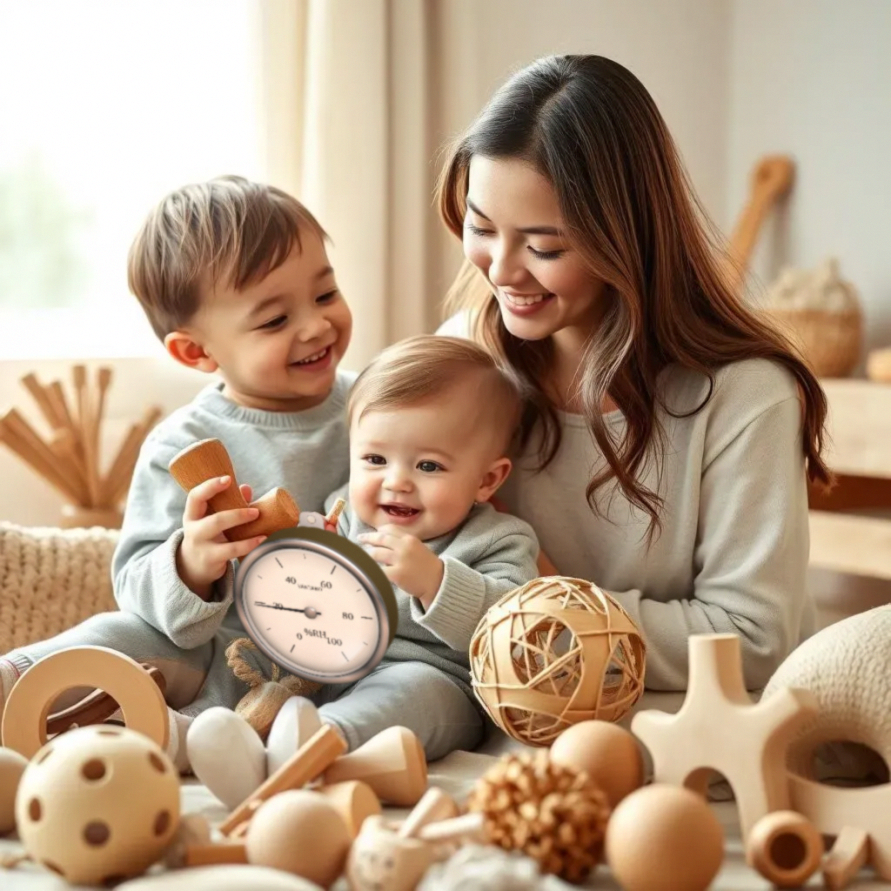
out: 20 %
